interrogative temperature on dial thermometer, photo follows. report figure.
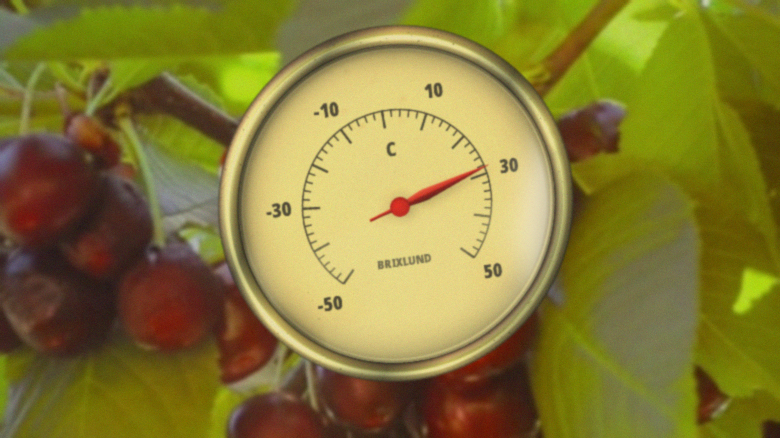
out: 28 °C
